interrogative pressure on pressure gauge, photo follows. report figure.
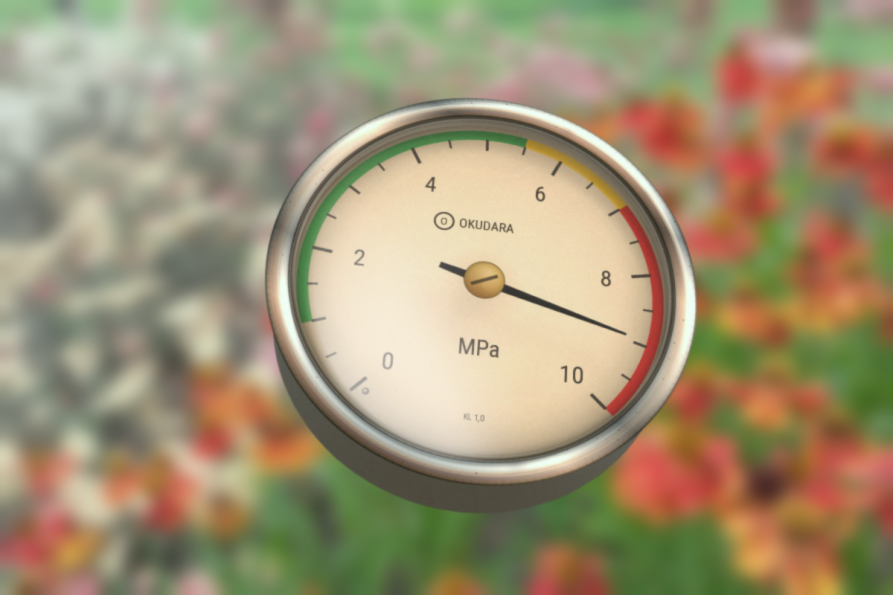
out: 9 MPa
